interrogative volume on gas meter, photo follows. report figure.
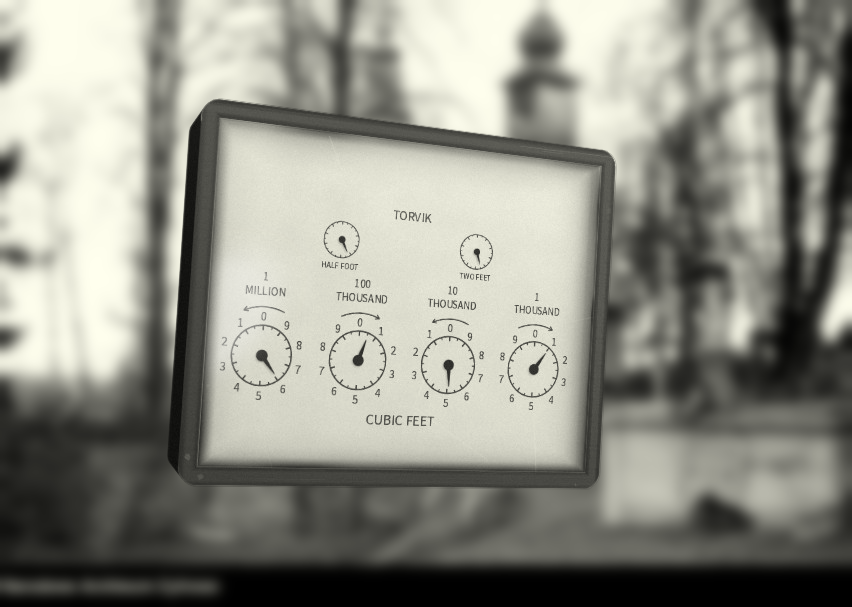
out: 605100 ft³
